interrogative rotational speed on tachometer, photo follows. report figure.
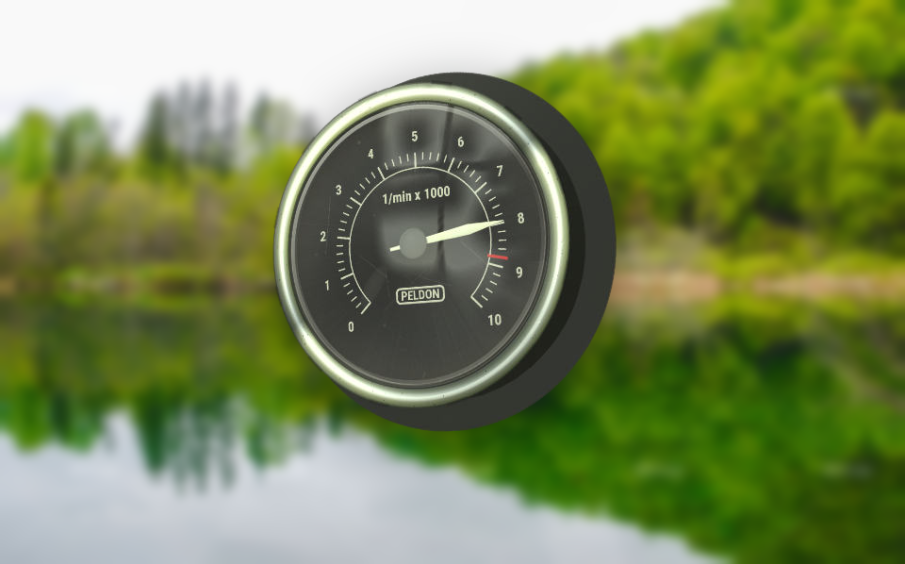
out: 8000 rpm
